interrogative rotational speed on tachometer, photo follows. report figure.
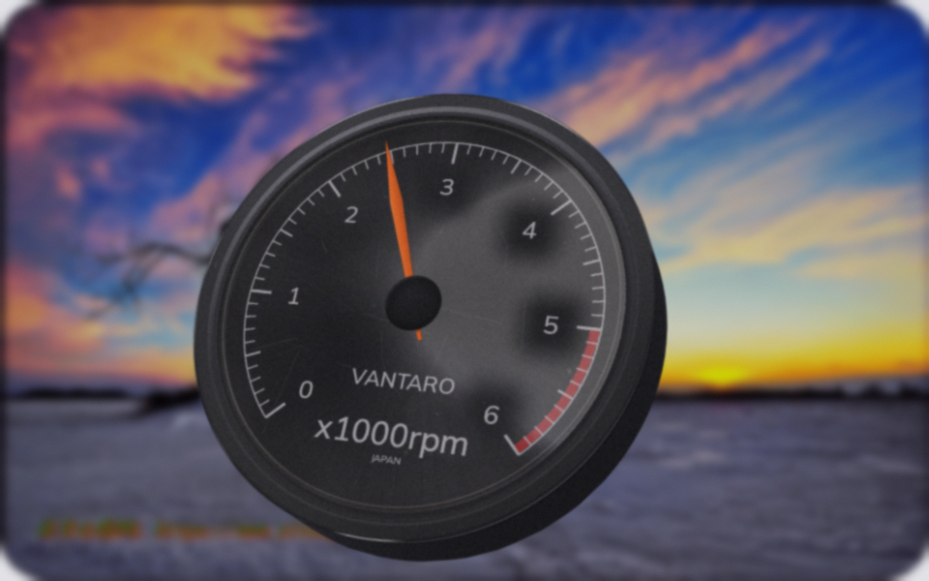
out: 2500 rpm
